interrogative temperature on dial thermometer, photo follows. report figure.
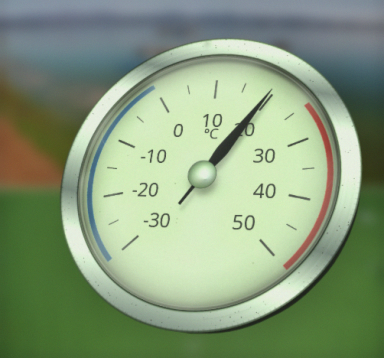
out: 20 °C
